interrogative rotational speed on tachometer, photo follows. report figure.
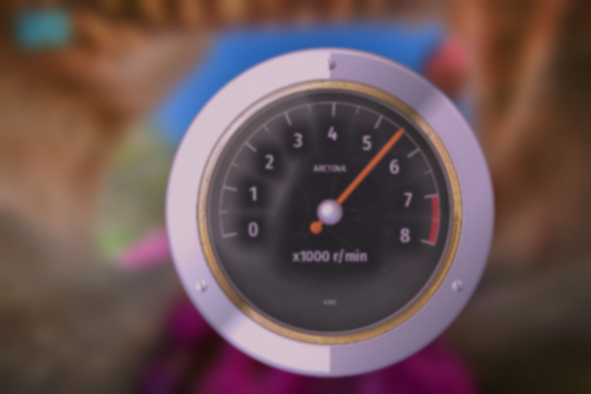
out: 5500 rpm
